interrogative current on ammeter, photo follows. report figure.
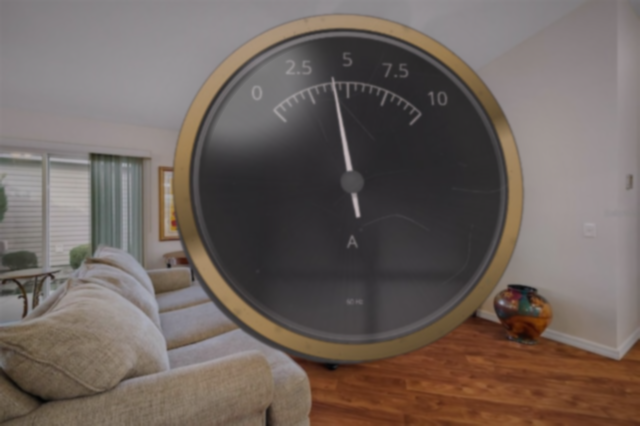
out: 4 A
